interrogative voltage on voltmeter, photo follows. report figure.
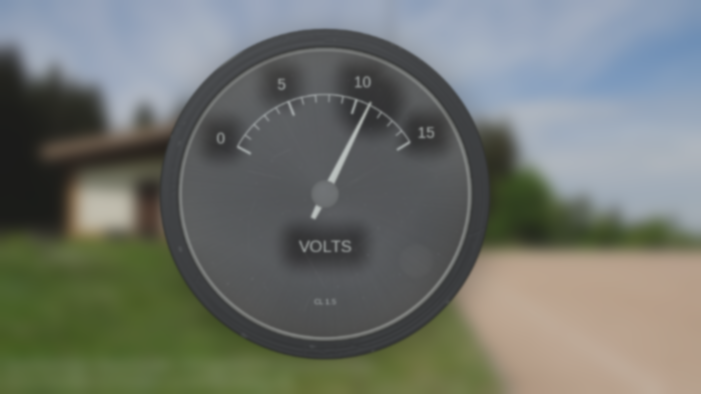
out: 11 V
